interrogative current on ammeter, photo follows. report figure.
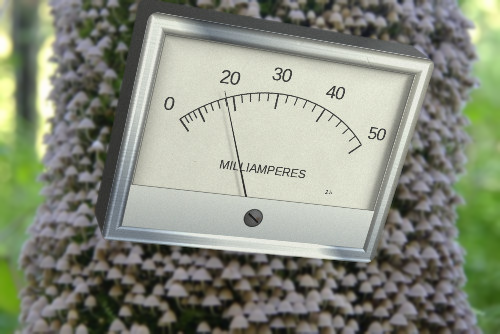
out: 18 mA
